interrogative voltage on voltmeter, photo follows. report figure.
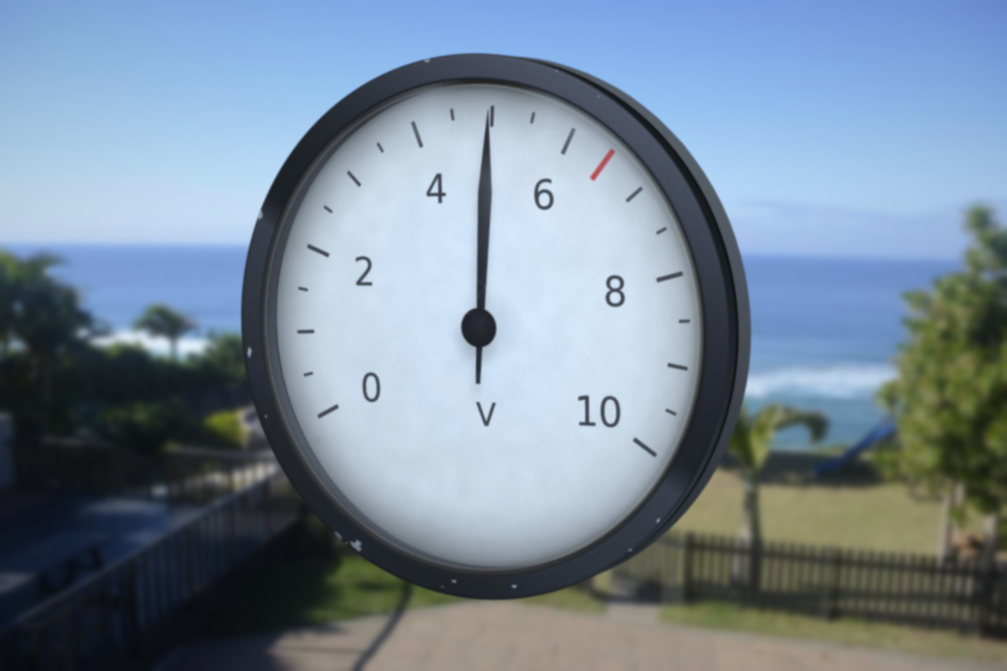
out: 5 V
